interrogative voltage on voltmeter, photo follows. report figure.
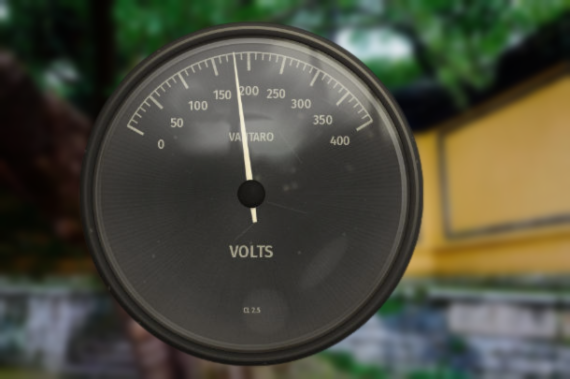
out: 180 V
